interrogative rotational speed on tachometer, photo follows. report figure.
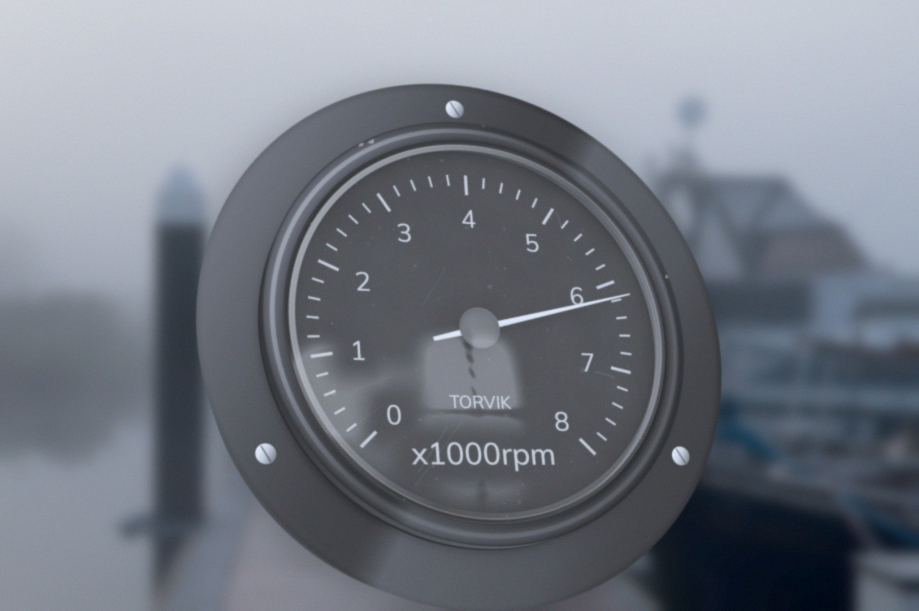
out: 6200 rpm
